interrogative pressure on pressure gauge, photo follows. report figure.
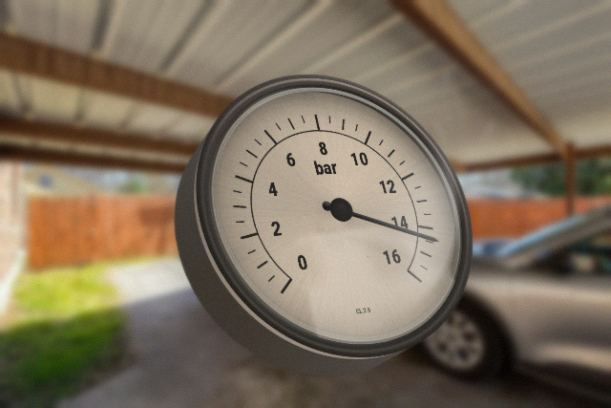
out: 14.5 bar
